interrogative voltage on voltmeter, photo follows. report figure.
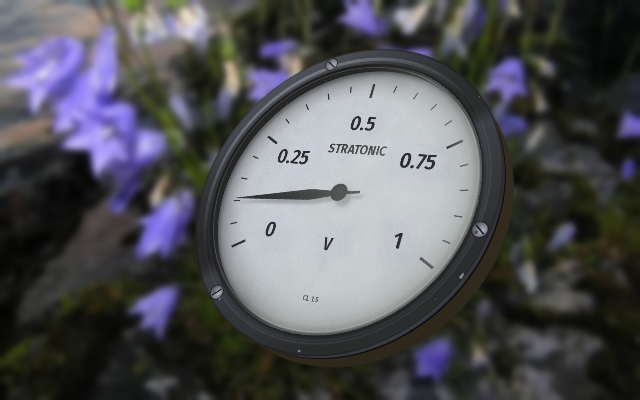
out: 0.1 V
